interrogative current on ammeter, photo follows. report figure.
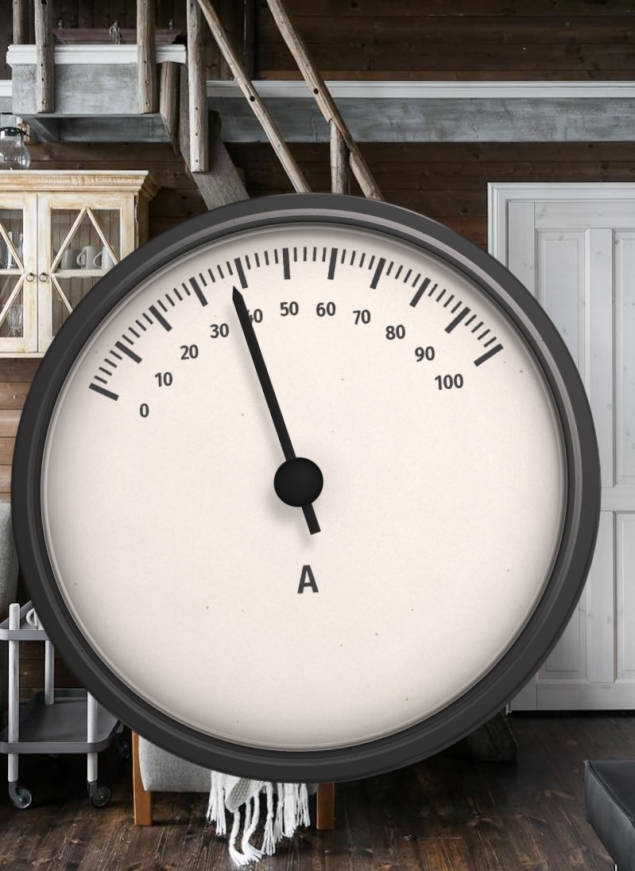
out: 38 A
